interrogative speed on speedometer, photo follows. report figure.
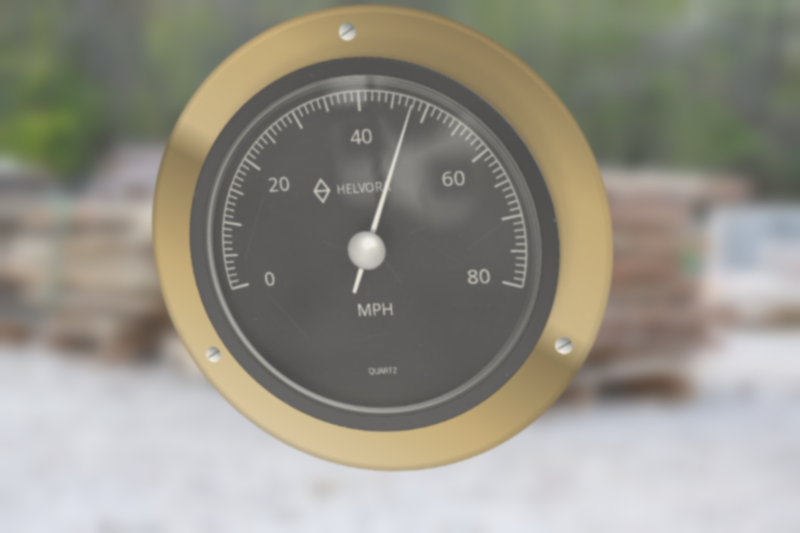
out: 48 mph
